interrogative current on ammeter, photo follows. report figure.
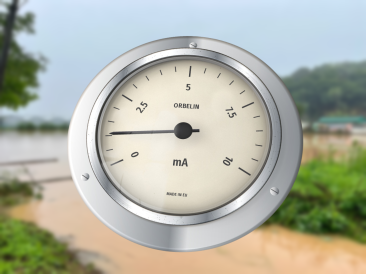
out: 1 mA
